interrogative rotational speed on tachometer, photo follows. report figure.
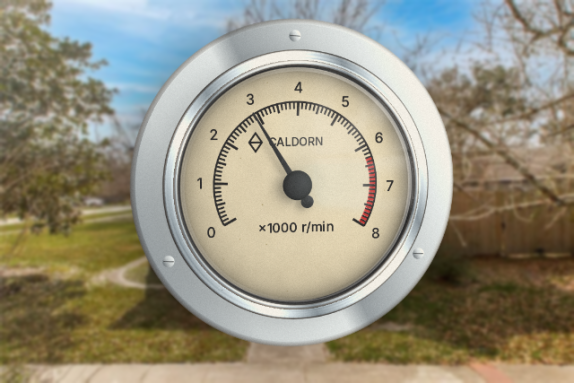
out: 2900 rpm
